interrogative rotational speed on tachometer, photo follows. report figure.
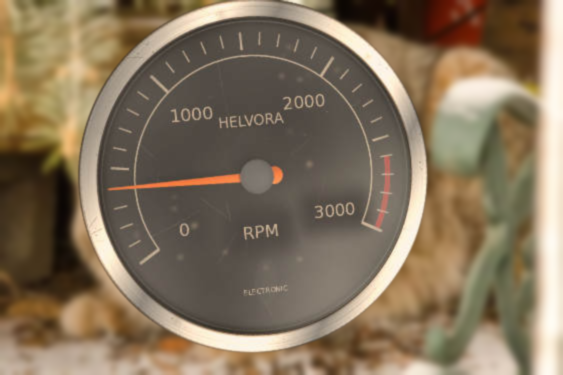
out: 400 rpm
